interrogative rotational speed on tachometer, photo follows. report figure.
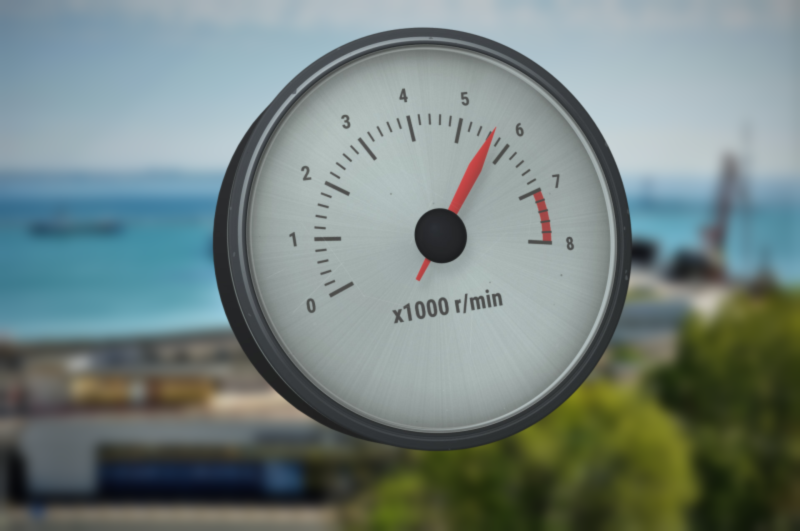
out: 5600 rpm
